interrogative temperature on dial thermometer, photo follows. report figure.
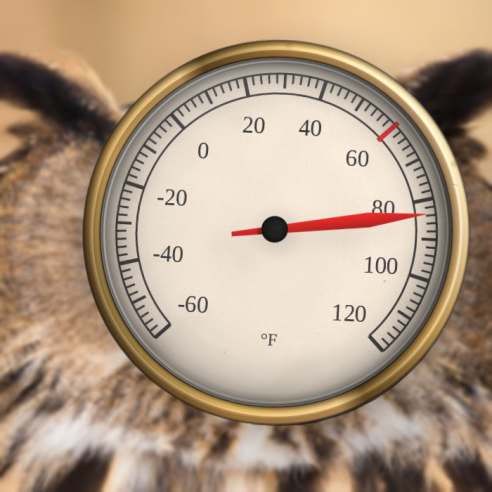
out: 84 °F
